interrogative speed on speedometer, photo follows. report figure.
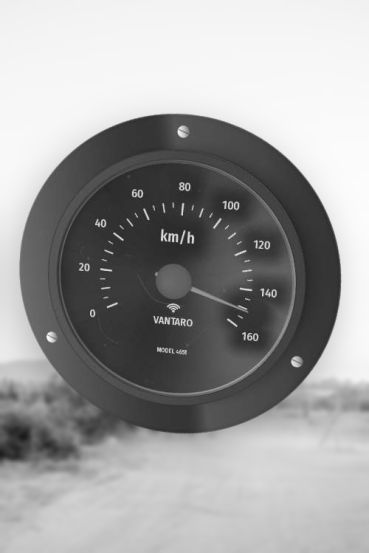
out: 150 km/h
